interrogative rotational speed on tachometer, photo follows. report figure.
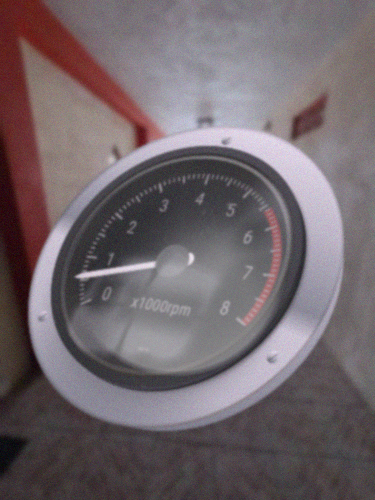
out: 500 rpm
